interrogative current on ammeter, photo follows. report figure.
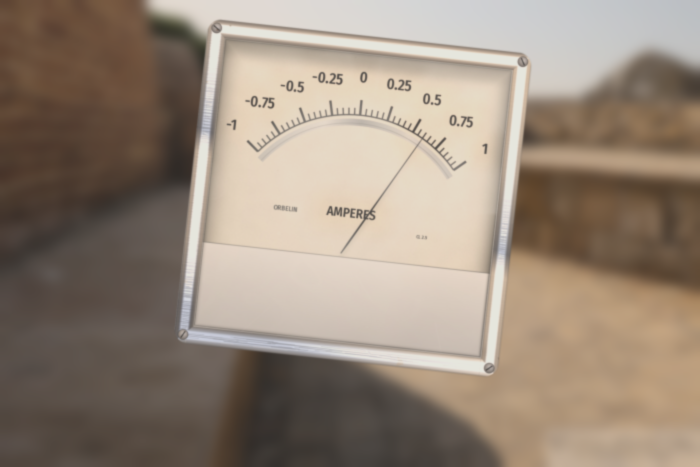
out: 0.6 A
